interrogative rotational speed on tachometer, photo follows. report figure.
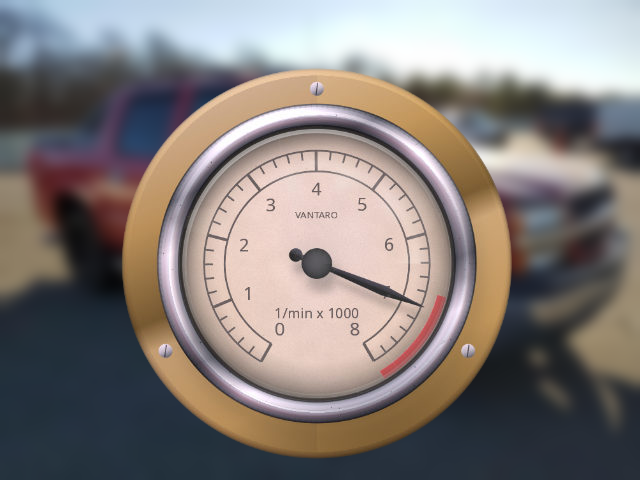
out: 7000 rpm
